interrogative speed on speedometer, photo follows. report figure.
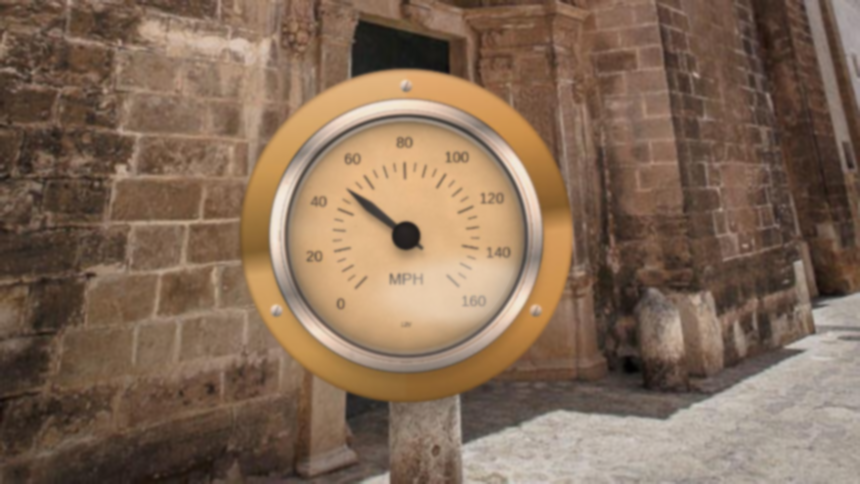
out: 50 mph
